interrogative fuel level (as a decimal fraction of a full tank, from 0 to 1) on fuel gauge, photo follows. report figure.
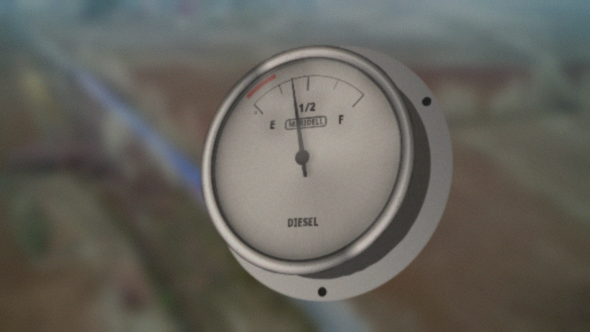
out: 0.375
